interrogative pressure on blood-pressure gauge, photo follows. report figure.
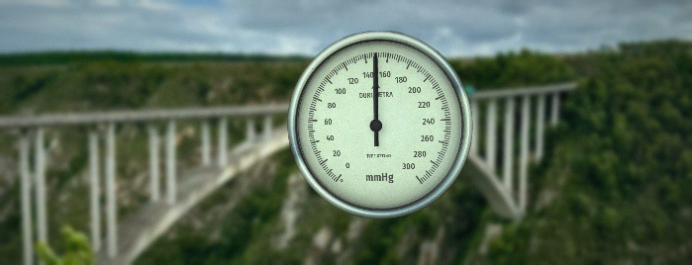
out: 150 mmHg
